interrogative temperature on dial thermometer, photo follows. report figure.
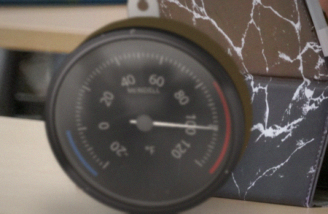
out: 100 °F
